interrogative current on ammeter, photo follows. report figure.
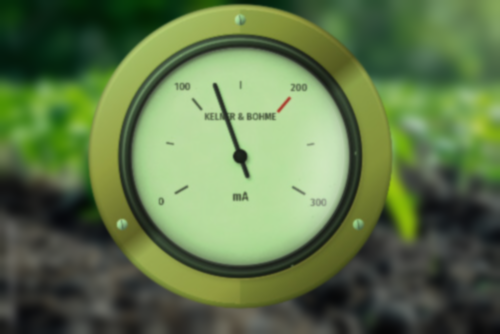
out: 125 mA
